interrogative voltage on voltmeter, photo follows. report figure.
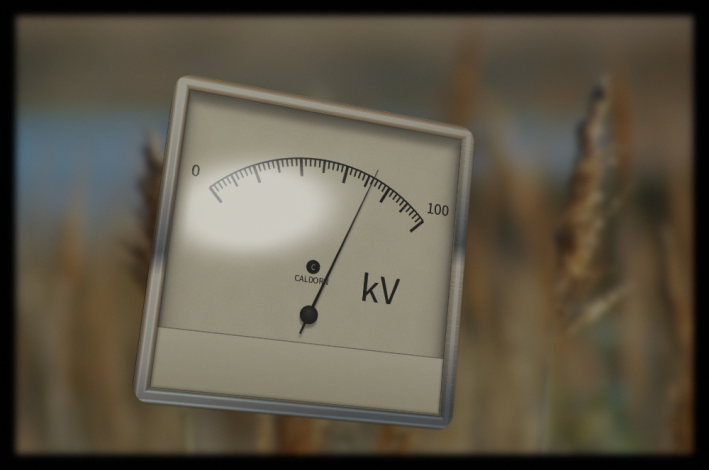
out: 72 kV
